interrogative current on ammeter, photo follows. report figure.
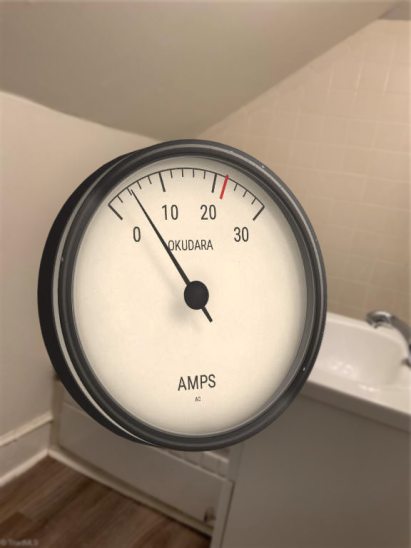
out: 4 A
